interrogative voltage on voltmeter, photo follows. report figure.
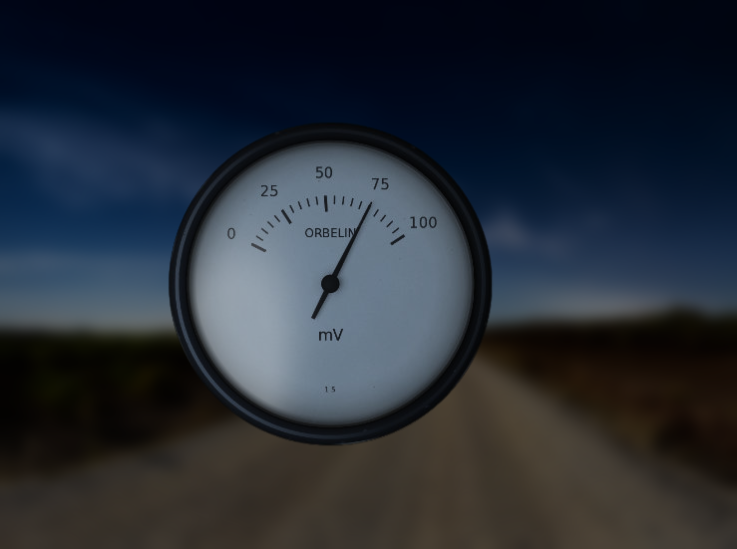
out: 75 mV
